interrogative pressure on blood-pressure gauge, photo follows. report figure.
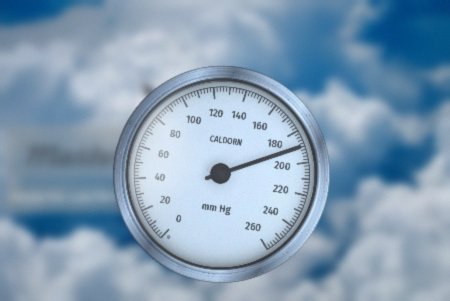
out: 190 mmHg
